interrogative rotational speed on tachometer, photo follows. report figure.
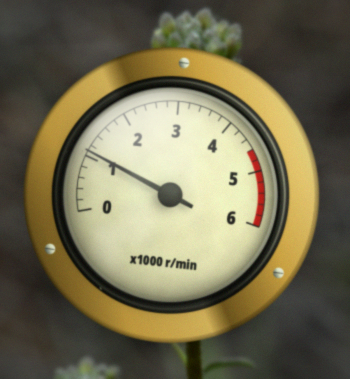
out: 1100 rpm
